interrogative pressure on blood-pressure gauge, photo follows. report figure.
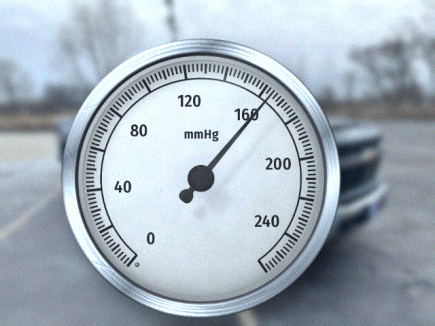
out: 164 mmHg
